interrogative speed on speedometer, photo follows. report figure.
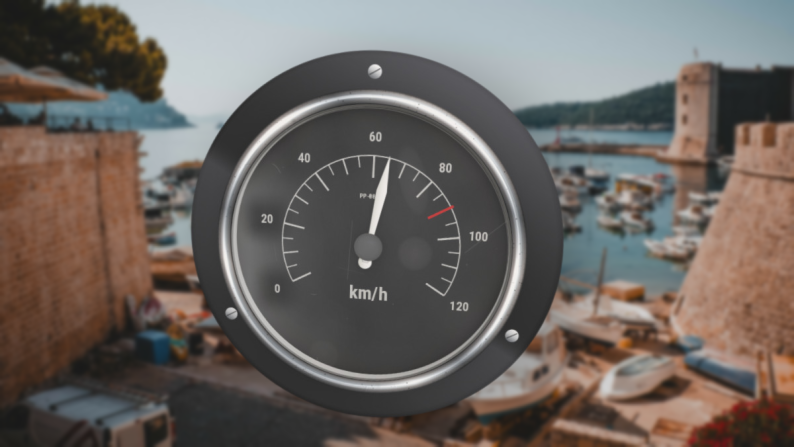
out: 65 km/h
